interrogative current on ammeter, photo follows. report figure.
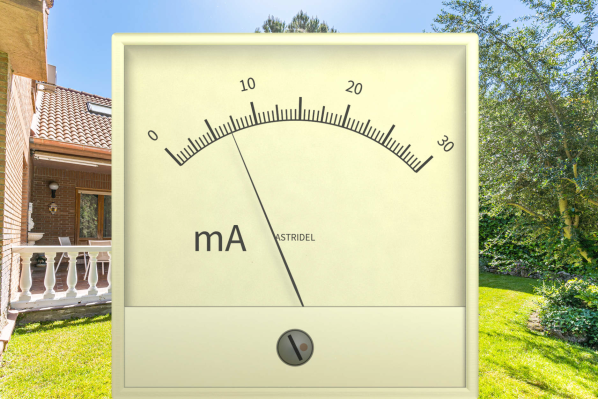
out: 7 mA
